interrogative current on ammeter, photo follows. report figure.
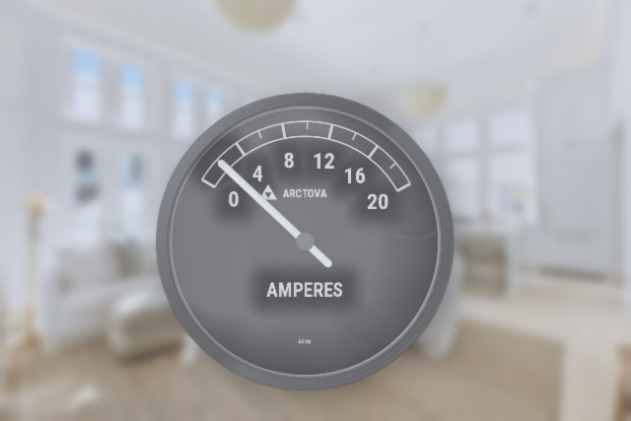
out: 2 A
